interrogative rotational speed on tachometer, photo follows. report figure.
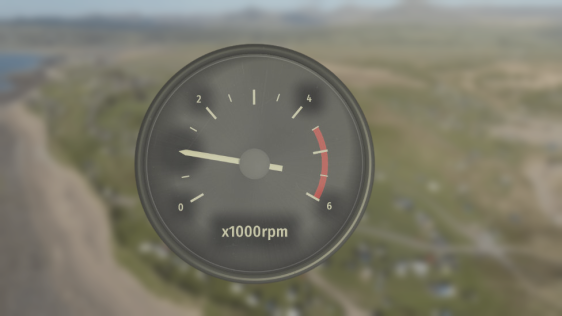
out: 1000 rpm
